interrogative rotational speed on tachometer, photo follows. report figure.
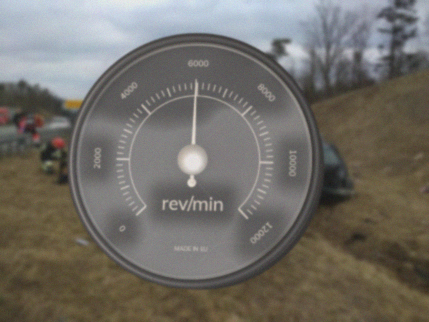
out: 6000 rpm
